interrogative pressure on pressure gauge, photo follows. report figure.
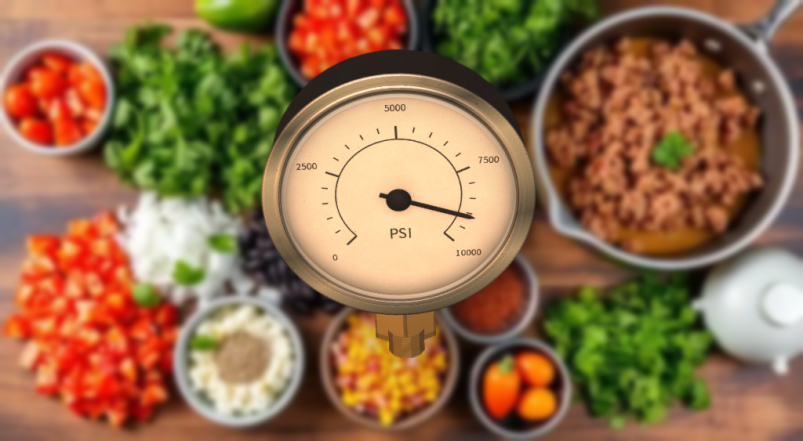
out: 9000 psi
